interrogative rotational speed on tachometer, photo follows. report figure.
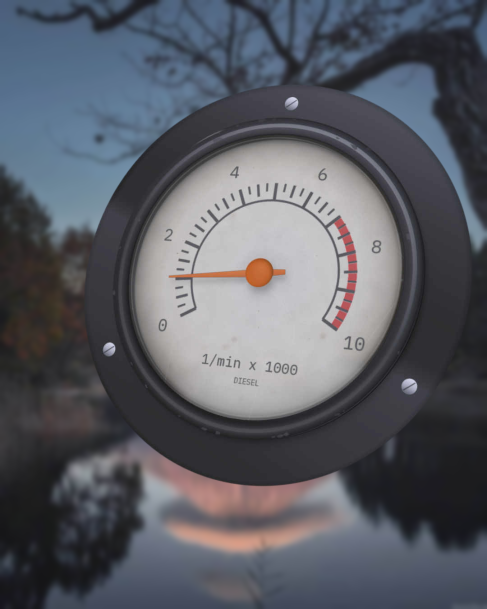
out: 1000 rpm
